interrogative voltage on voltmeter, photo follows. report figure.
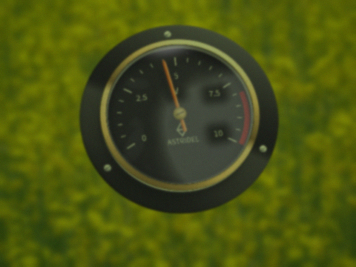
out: 4.5 V
